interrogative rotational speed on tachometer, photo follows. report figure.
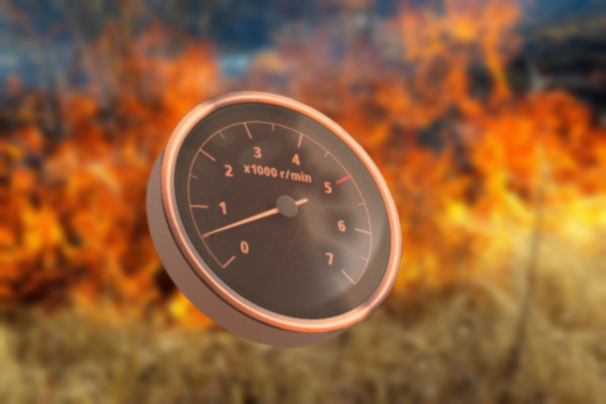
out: 500 rpm
